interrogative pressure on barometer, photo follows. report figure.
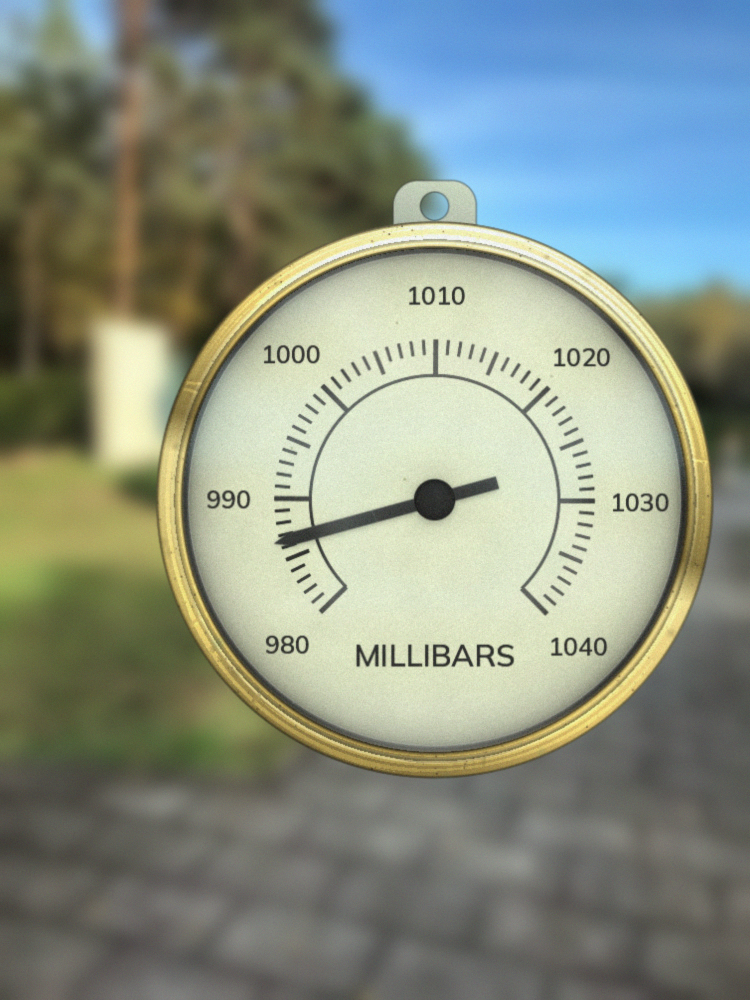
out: 986.5 mbar
